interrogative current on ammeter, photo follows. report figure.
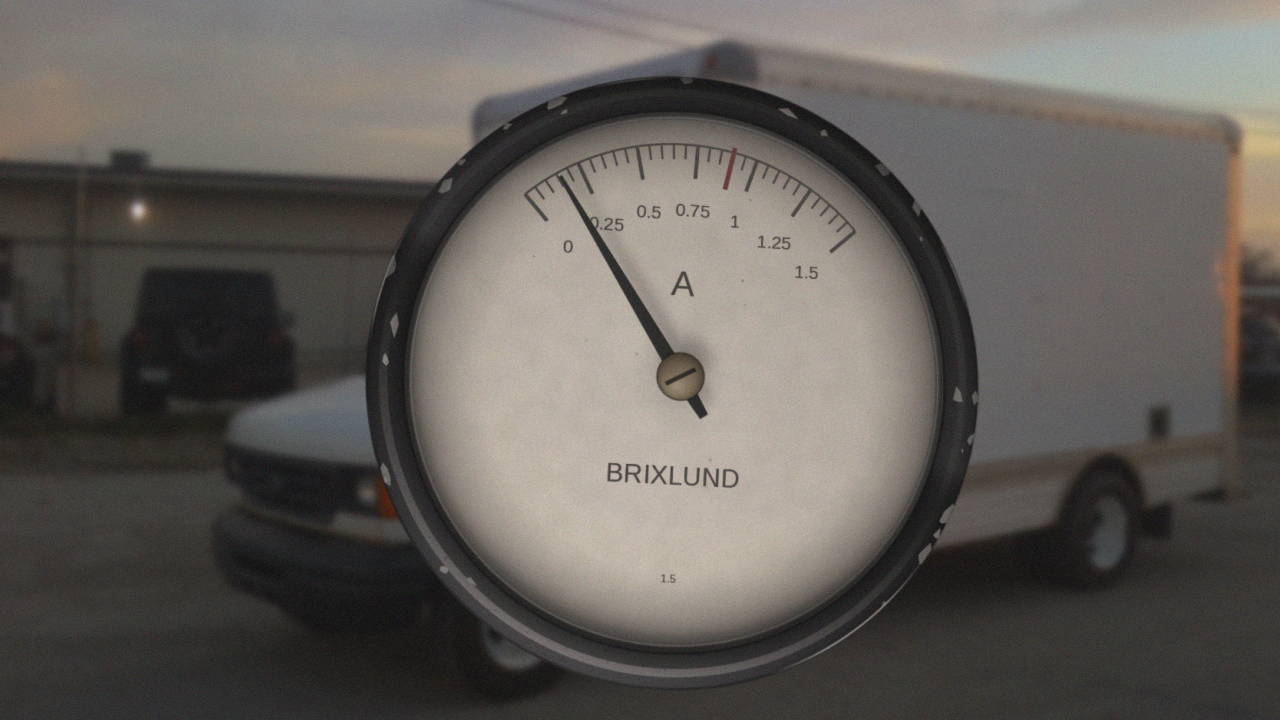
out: 0.15 A
